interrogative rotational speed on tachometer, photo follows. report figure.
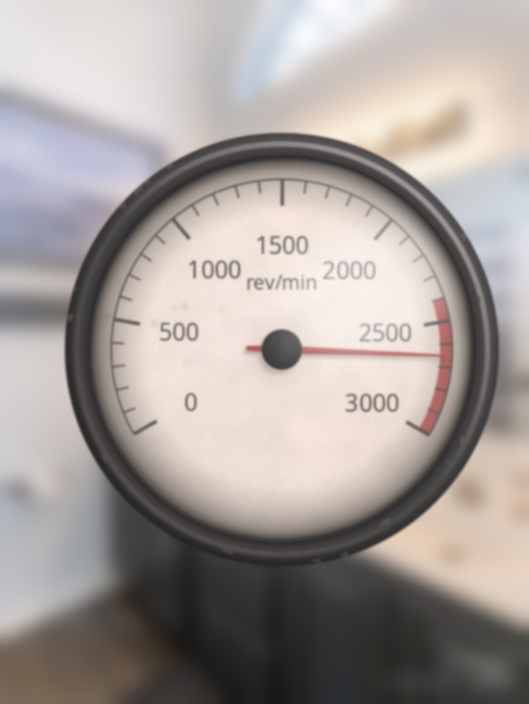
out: 2650 rpm
